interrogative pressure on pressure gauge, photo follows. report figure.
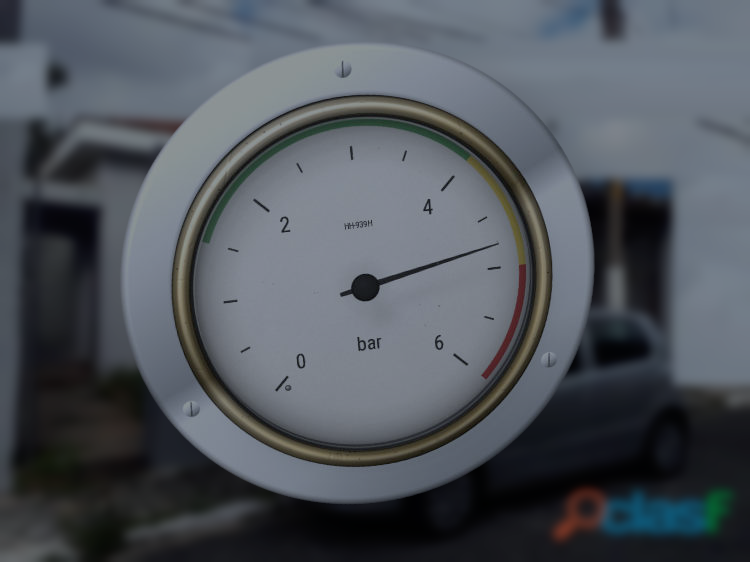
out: 4.75 bar
